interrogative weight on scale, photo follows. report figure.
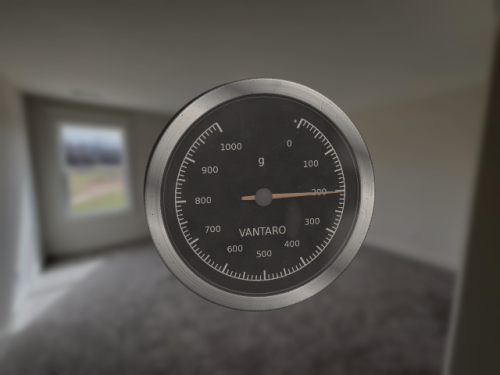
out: 200 g
